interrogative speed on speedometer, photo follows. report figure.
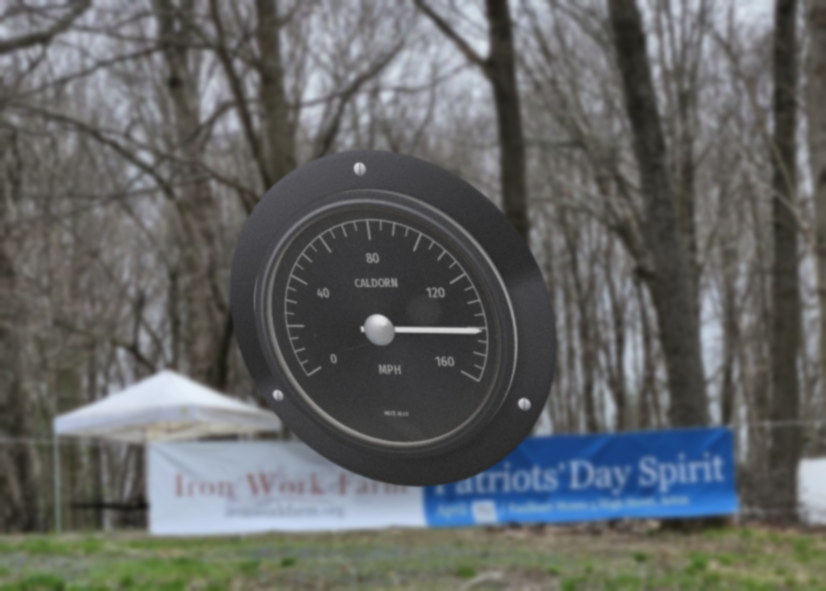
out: 140 mph
